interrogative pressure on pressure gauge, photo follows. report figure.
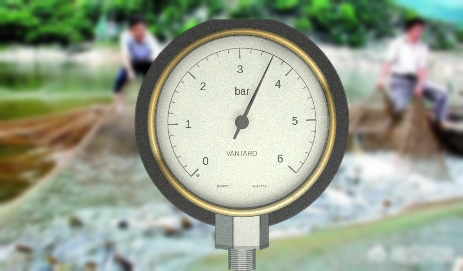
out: 3.6 bar
